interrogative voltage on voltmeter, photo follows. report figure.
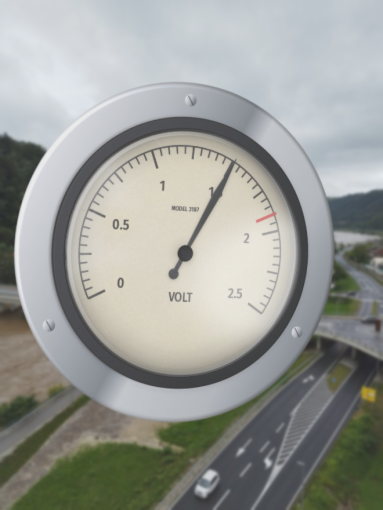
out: 1.5 V
